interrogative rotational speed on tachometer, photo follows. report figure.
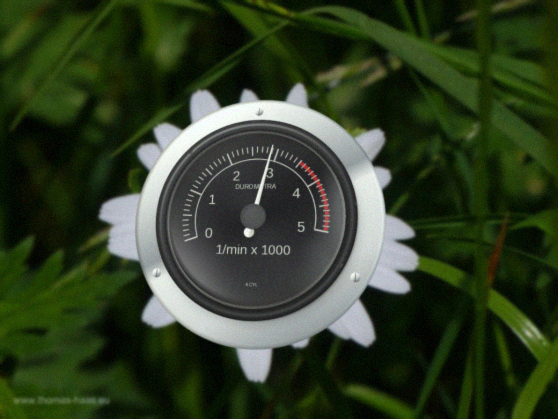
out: 2900 rpm
